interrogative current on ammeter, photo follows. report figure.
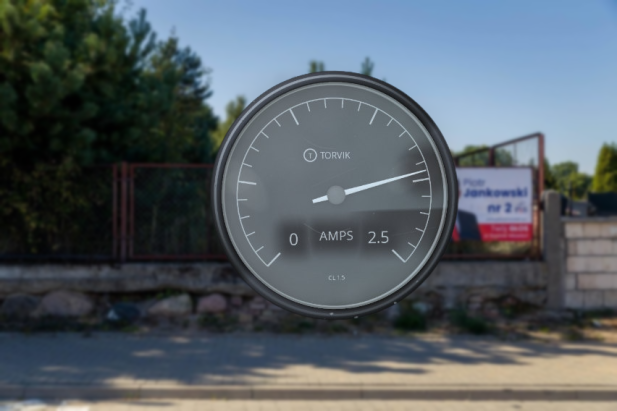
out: 1.95 A
